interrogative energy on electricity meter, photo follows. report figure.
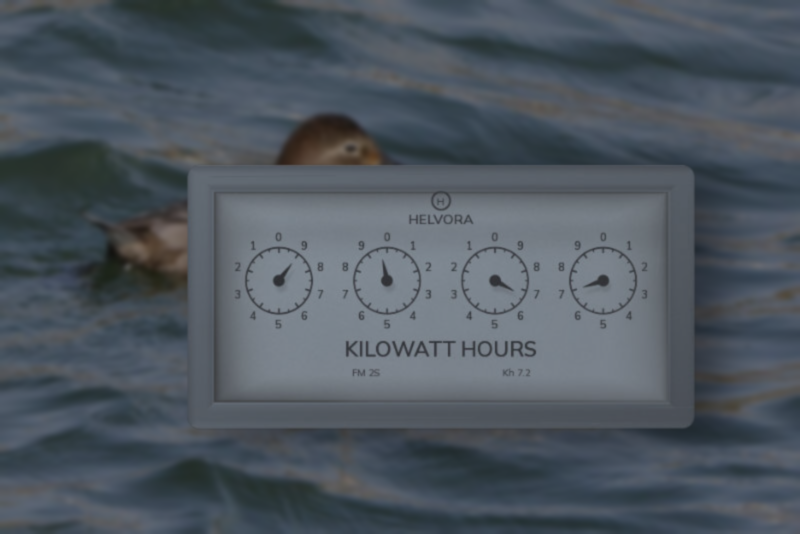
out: 8967 kWh
